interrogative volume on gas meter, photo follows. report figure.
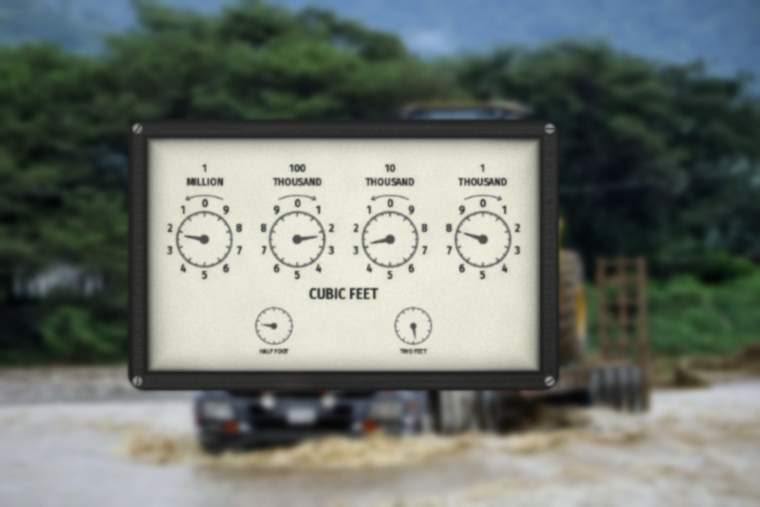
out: 222800 ft³
